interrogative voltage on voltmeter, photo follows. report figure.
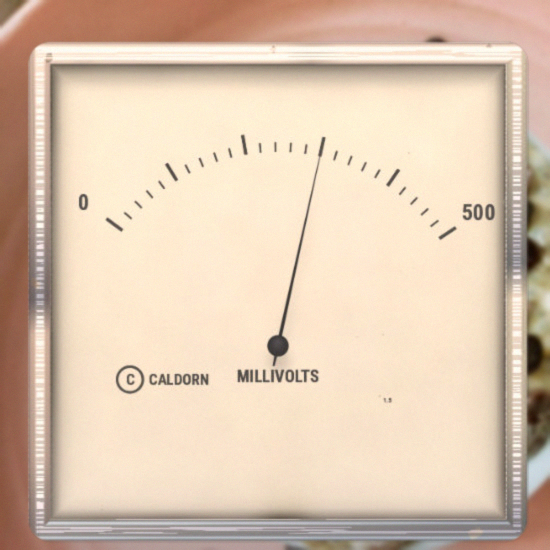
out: 300 mV
